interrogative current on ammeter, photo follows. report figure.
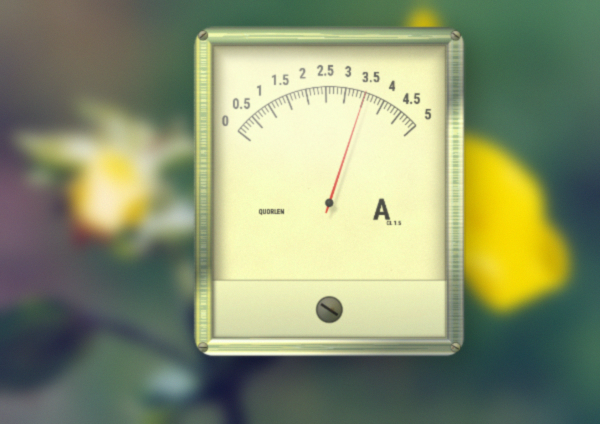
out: 3.5 A
